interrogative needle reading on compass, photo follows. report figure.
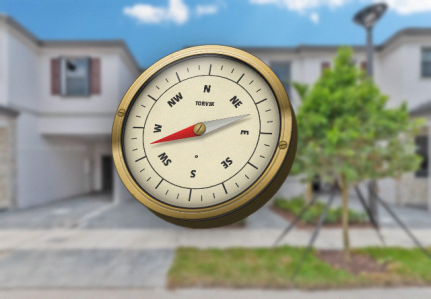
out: 250 °
